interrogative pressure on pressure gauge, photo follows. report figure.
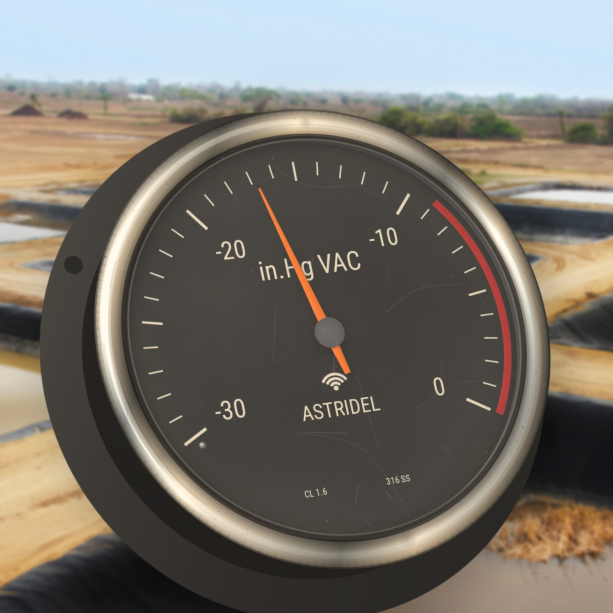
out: -17 inHg
